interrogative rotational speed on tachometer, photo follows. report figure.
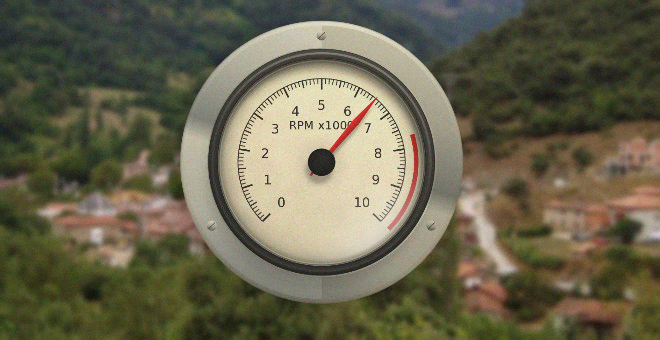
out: 6500 rpm
